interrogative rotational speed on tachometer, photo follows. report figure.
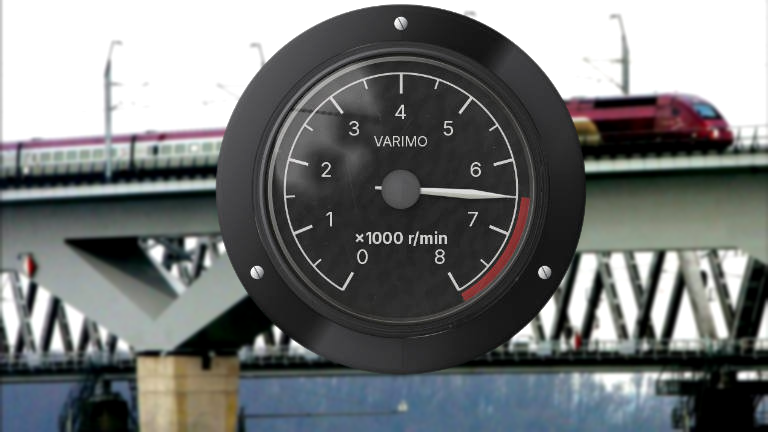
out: 6500 rpm
